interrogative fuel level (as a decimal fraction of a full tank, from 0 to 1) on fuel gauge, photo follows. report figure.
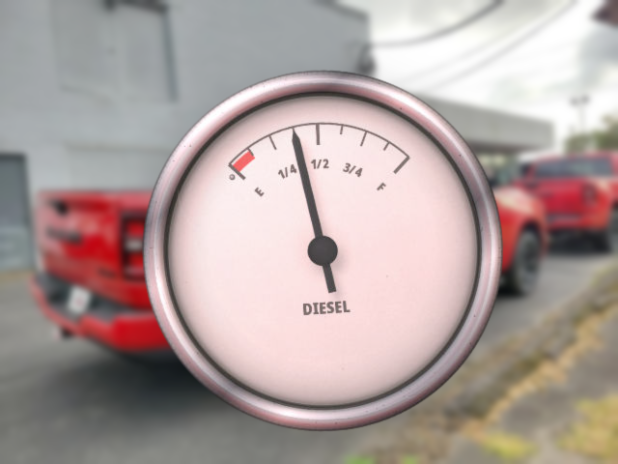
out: 0.375
